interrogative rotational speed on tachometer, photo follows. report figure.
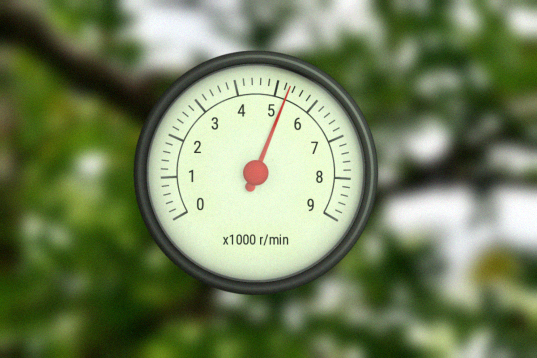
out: 5300 rpm
